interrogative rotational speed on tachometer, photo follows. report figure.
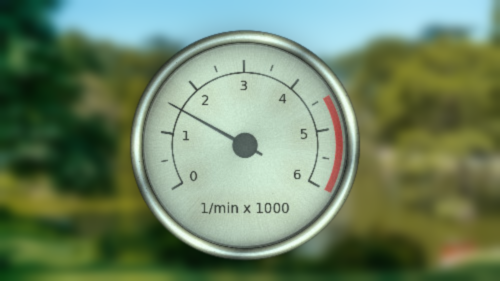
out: 1500 rpm
